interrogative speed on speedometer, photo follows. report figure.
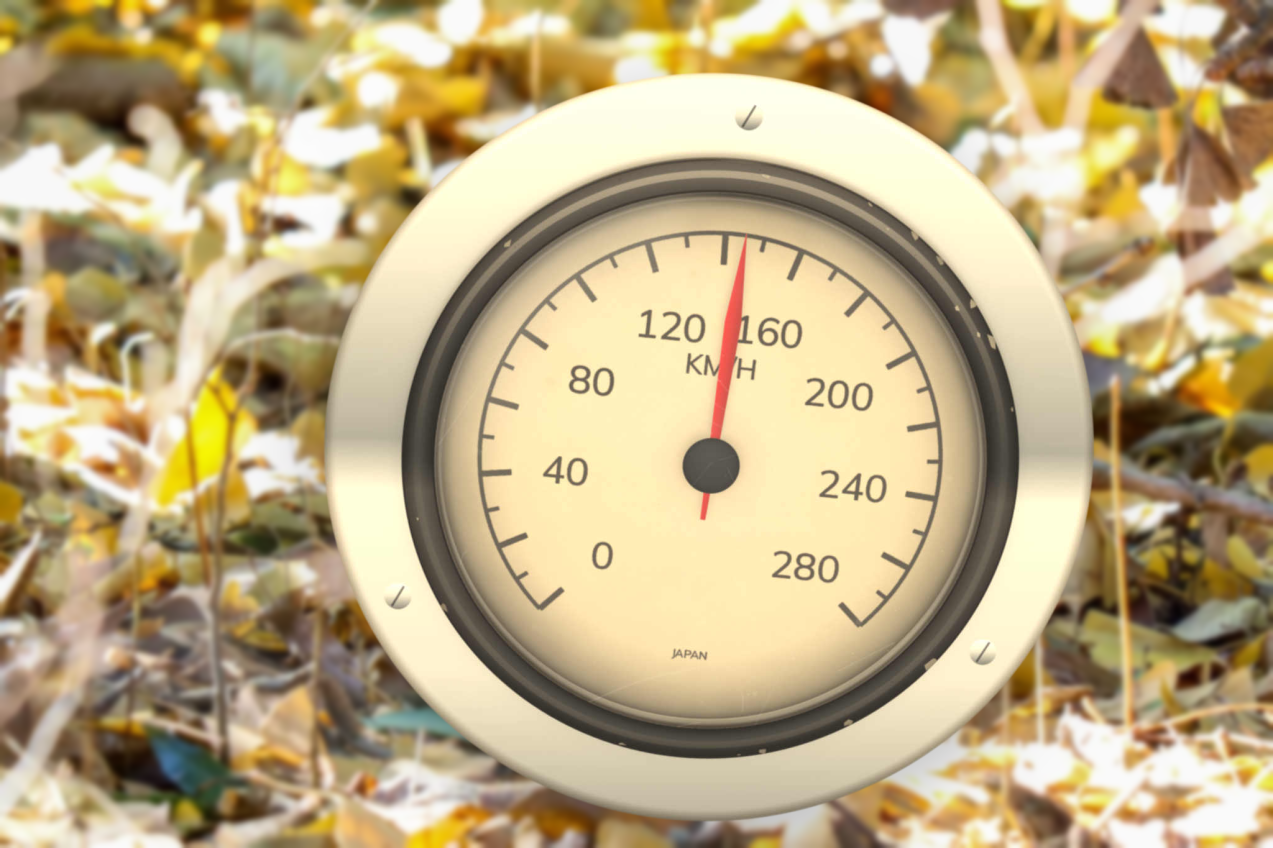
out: 145 km/h
